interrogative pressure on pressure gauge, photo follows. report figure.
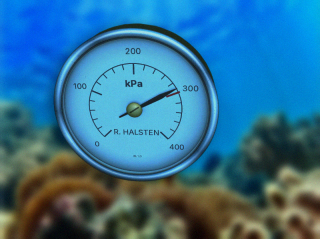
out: 290 kPa
